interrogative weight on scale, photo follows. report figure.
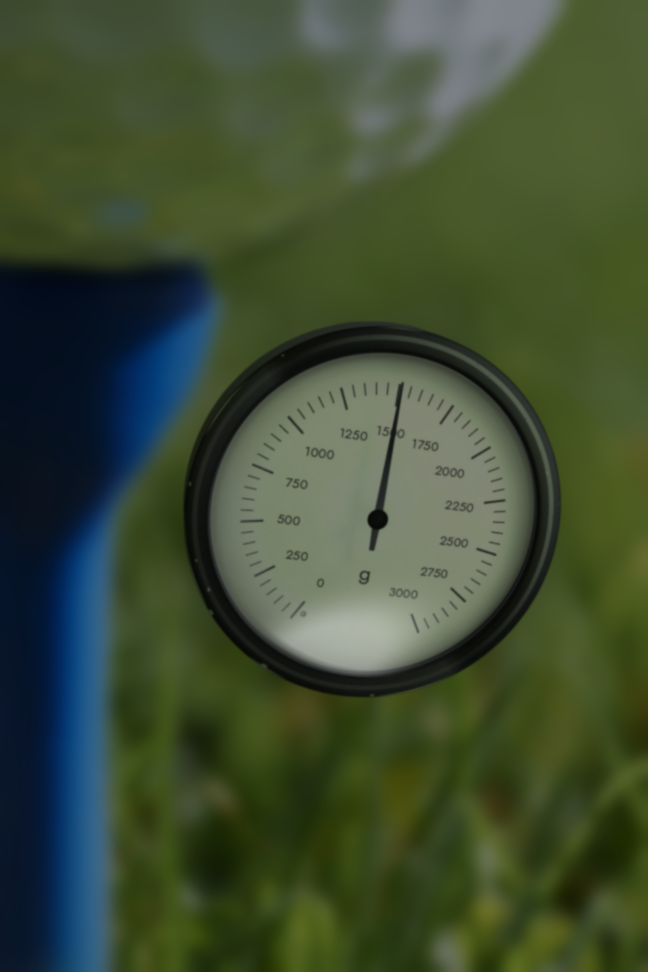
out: 1500 g
